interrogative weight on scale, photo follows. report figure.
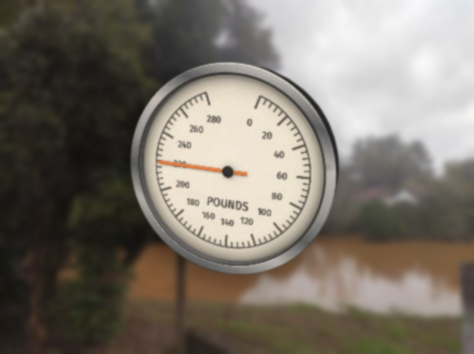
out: 220 lb
